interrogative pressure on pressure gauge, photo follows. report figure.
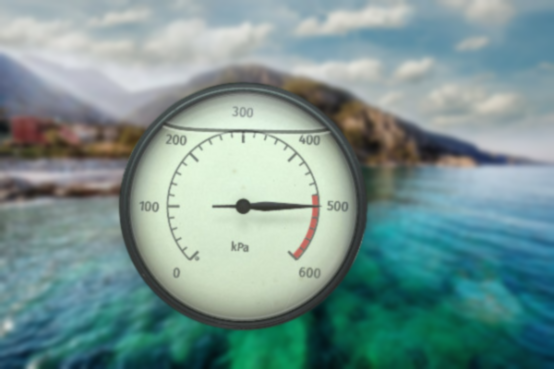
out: 500 kPa
